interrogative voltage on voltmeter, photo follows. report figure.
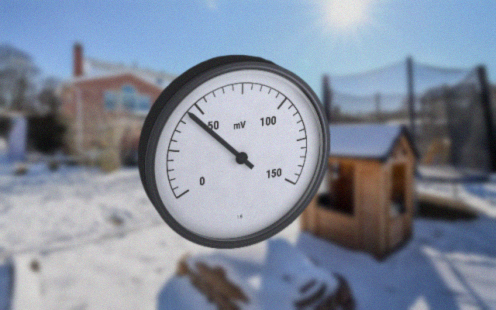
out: 45 mV
